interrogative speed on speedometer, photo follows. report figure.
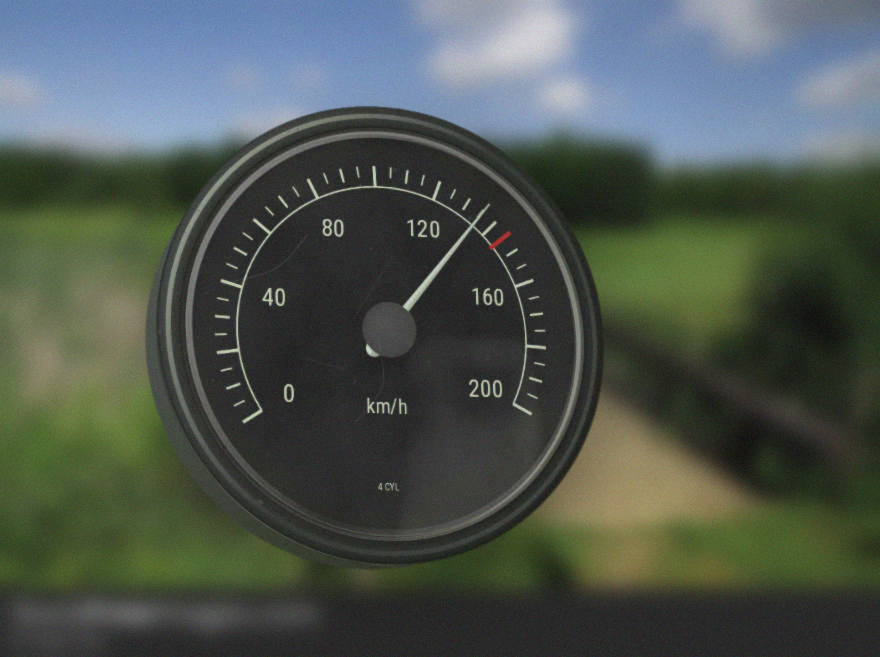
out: 135 km/h
